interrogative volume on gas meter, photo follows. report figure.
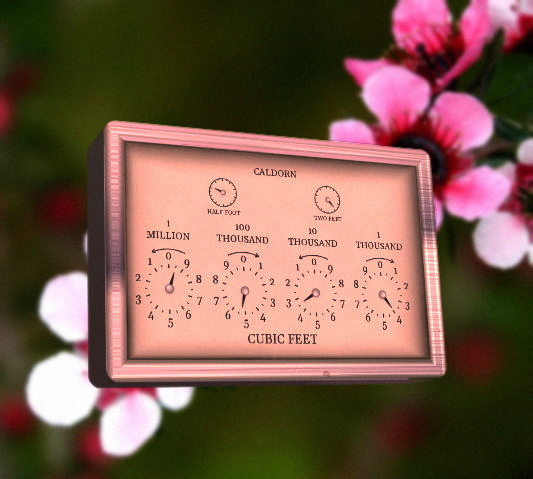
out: 953400 ft³
